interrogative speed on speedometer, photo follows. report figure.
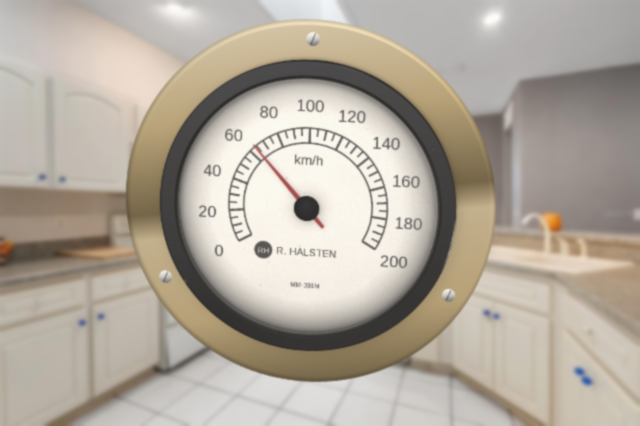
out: 65 km/h
